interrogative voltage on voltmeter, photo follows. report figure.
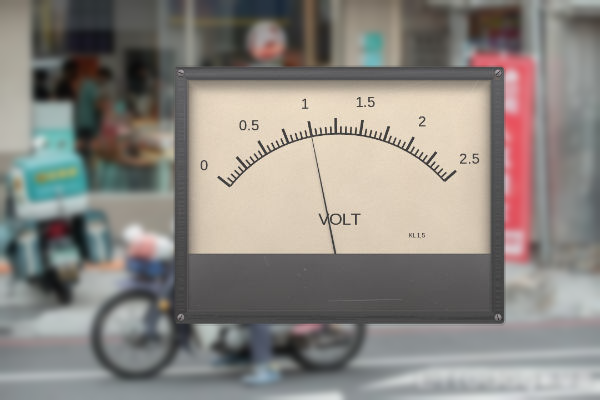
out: 1 V
